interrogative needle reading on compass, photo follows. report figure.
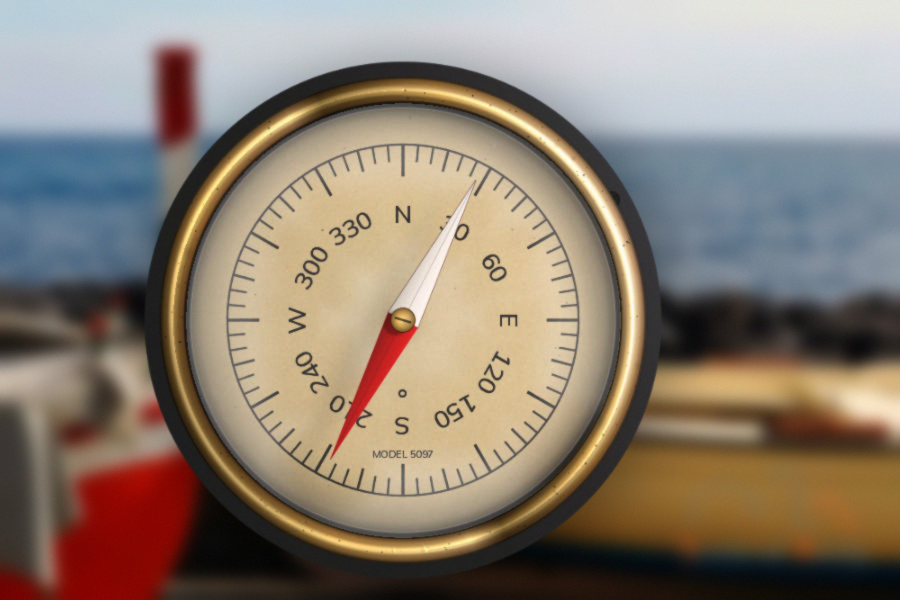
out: 207.5 °
